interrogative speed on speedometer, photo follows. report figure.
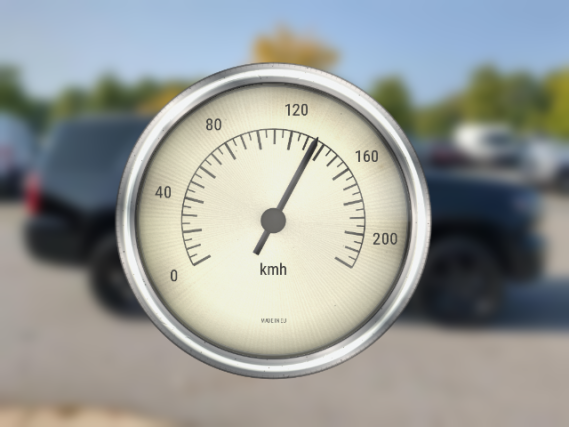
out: 135 km/h
